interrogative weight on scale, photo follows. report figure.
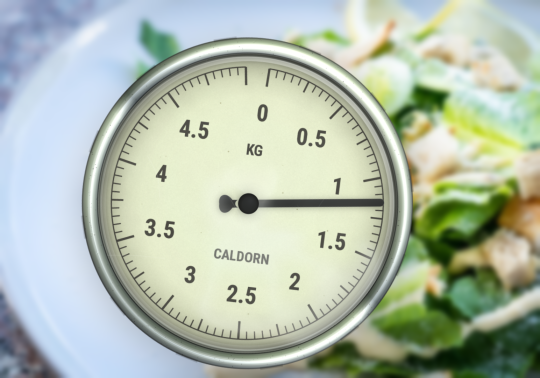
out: 1.15 kg
